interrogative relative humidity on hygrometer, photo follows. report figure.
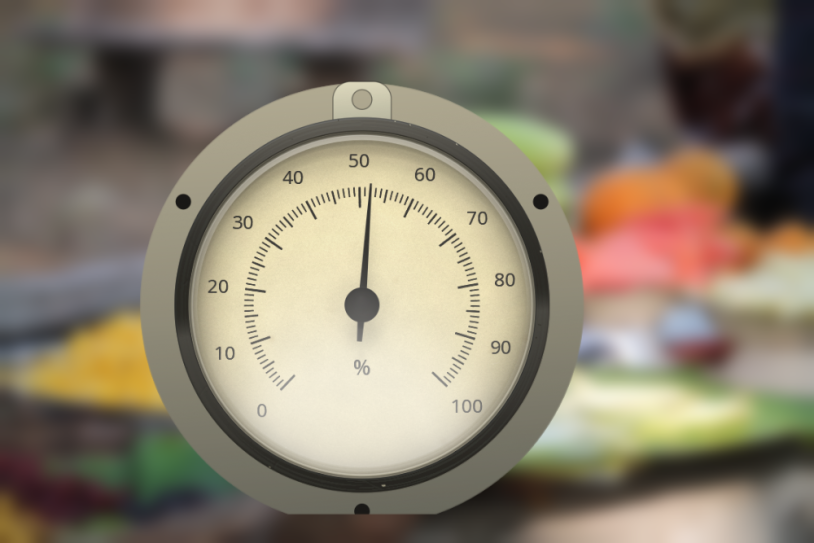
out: 52 %
